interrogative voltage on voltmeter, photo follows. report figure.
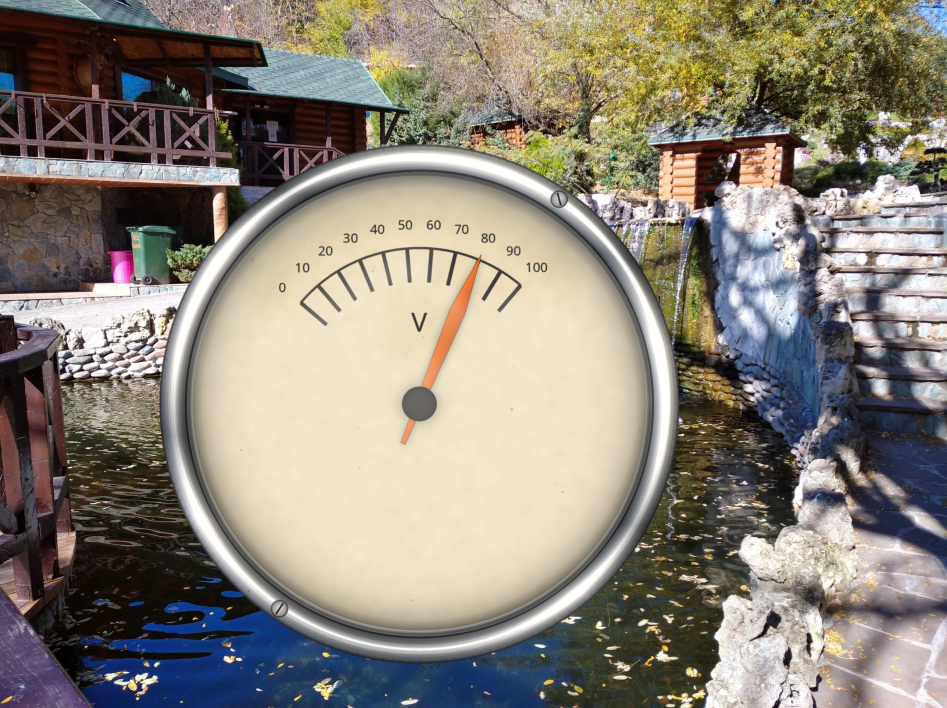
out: 80 V
